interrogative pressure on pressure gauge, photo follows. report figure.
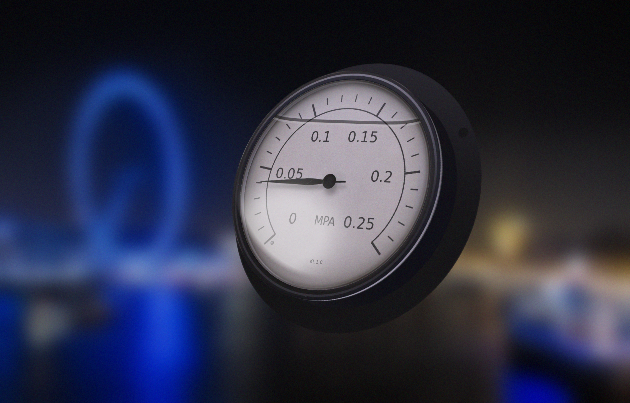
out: 0.04 MPa
